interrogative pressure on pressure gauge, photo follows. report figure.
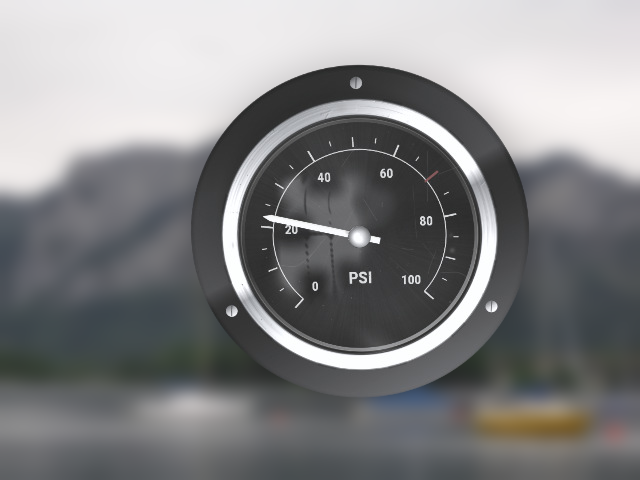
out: 22.5 psi
